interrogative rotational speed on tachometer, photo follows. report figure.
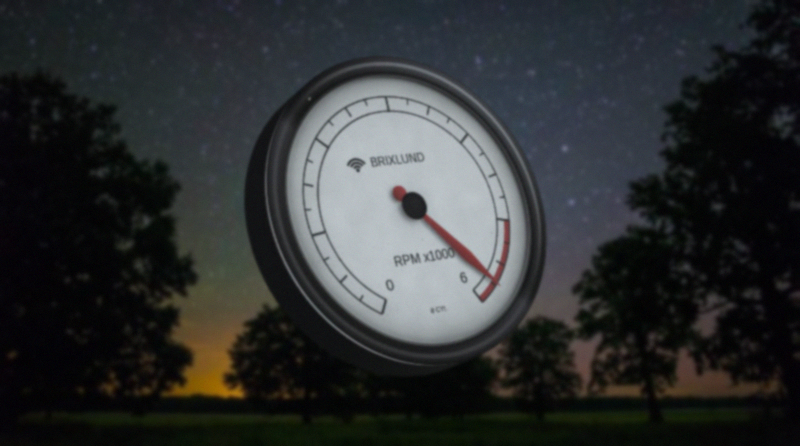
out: 5750 rpm
